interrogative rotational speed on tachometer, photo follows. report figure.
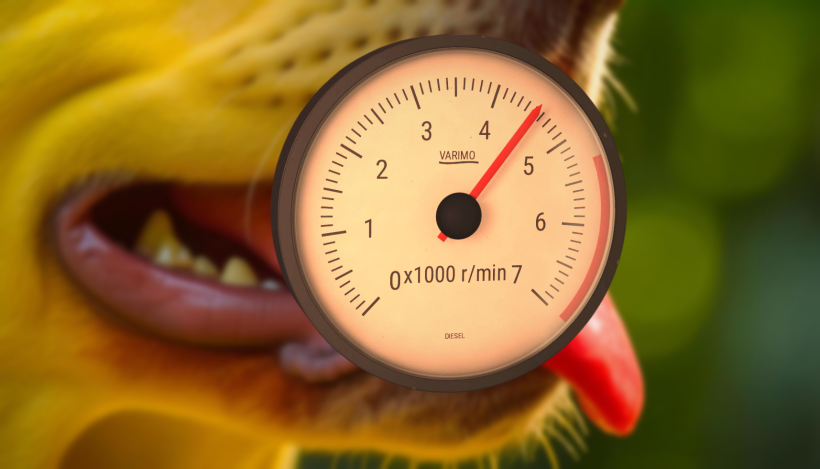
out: 4500 rpm
